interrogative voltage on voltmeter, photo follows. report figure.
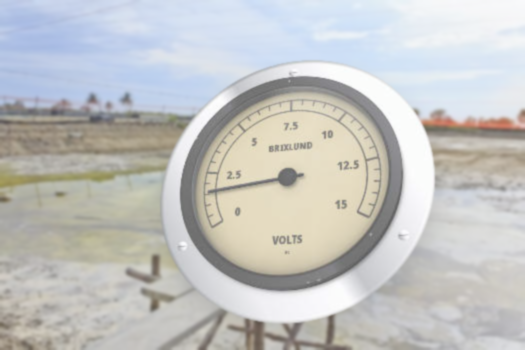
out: 1.5 V
